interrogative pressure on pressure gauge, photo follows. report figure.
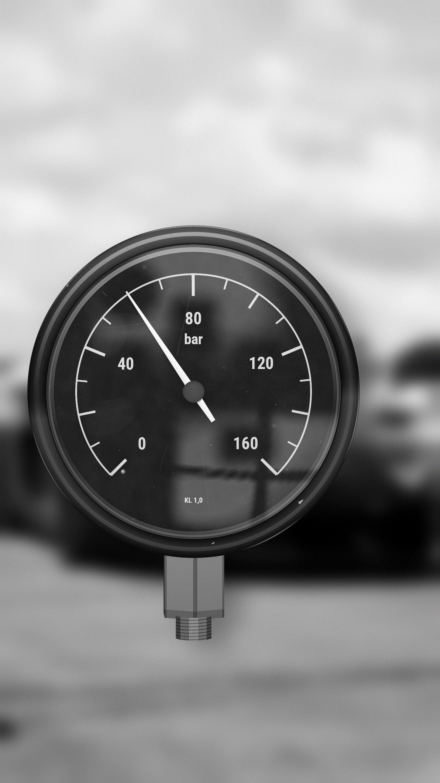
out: 60 bar
